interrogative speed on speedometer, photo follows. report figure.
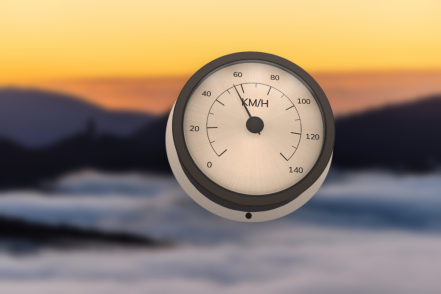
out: 55 km/h
